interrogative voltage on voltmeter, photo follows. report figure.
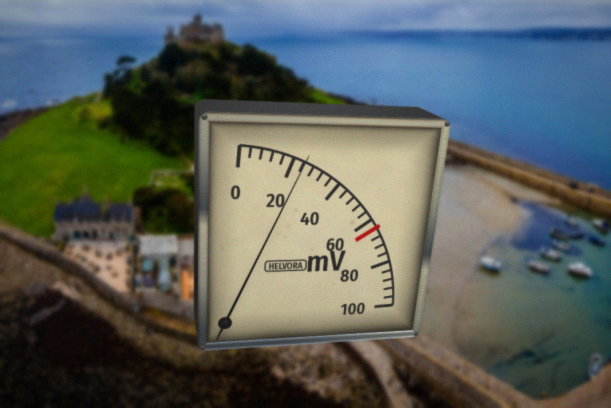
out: 24 mV
